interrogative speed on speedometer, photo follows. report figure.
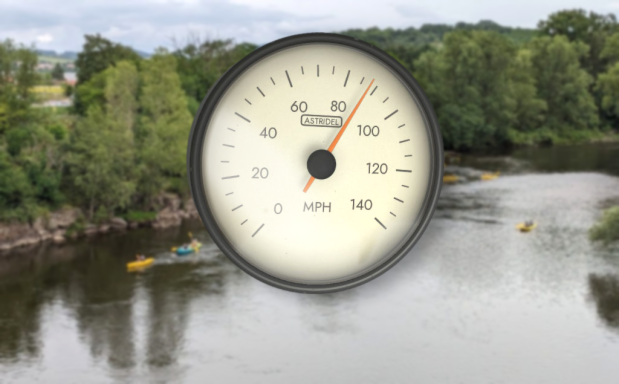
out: 87.5 mph
